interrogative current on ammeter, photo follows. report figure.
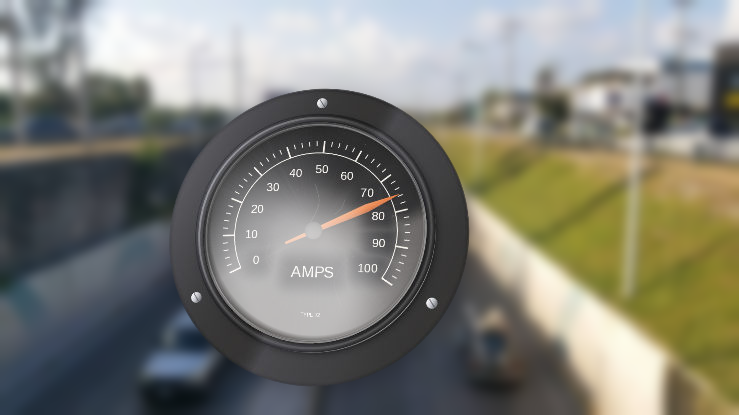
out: 76 A
